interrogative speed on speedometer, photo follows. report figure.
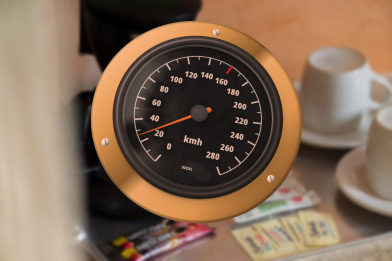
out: 25 km/h
